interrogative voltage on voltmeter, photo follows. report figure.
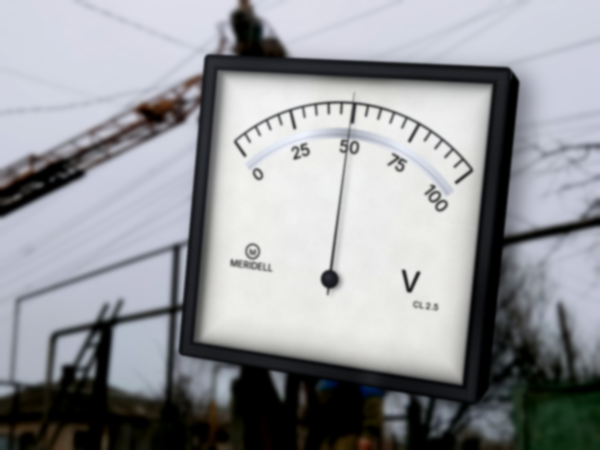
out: 50 V
